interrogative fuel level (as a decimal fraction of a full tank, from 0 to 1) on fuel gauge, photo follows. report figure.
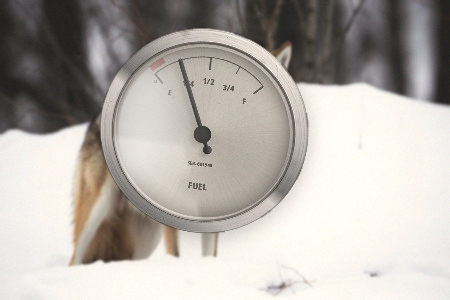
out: 0.25
